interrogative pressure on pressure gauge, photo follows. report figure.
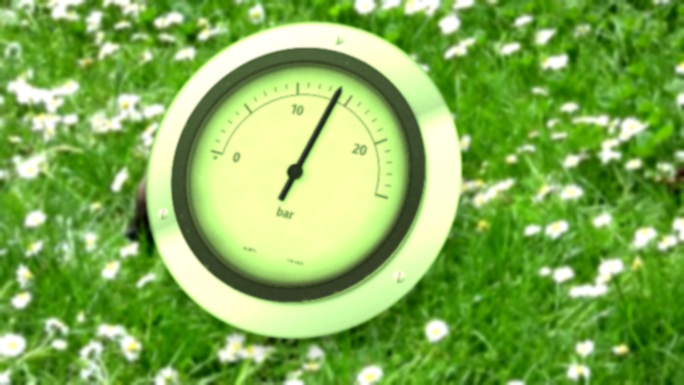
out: 14 bar
